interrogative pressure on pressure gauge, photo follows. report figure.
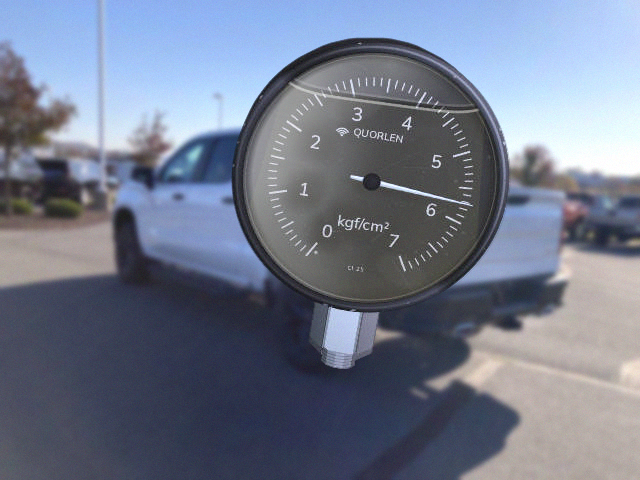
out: 5.7 kg/cm²
